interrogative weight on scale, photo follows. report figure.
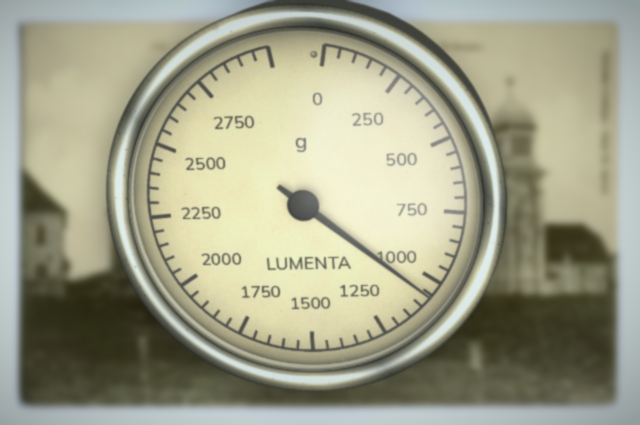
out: 1050 g
